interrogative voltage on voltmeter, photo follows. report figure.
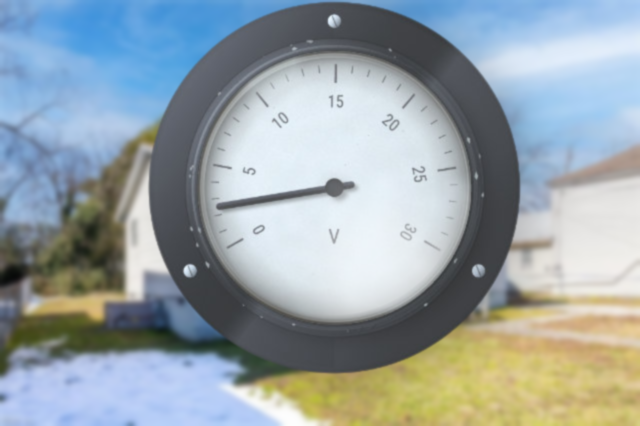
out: 2.5 V
